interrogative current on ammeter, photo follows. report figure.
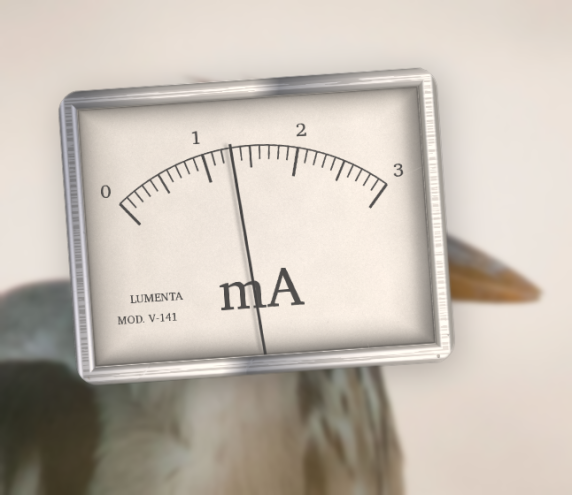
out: 1.3 mA
